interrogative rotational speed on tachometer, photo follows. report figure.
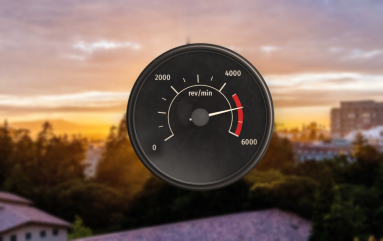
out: 5000 rpm
